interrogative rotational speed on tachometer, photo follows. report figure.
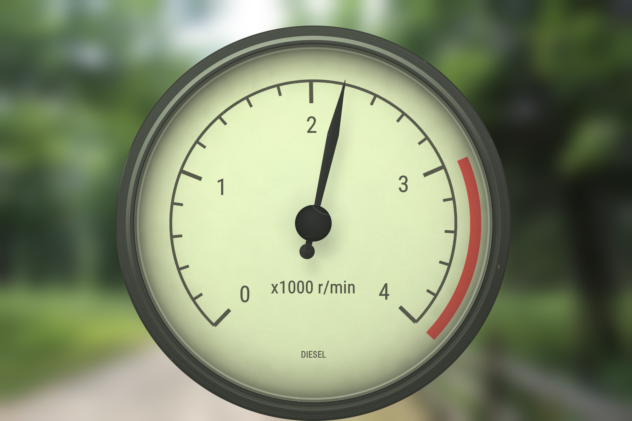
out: 2200 rpm
